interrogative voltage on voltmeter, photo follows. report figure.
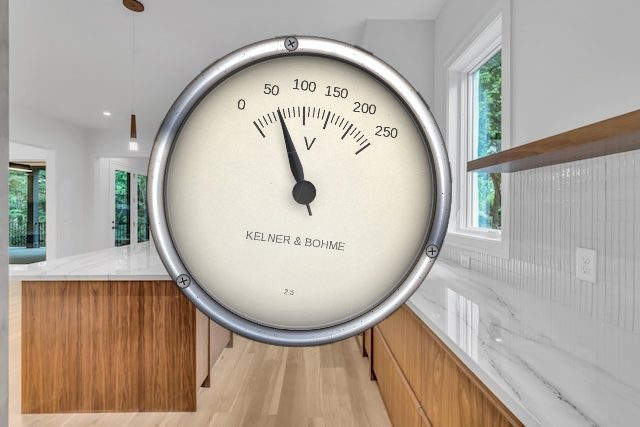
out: 50 V
